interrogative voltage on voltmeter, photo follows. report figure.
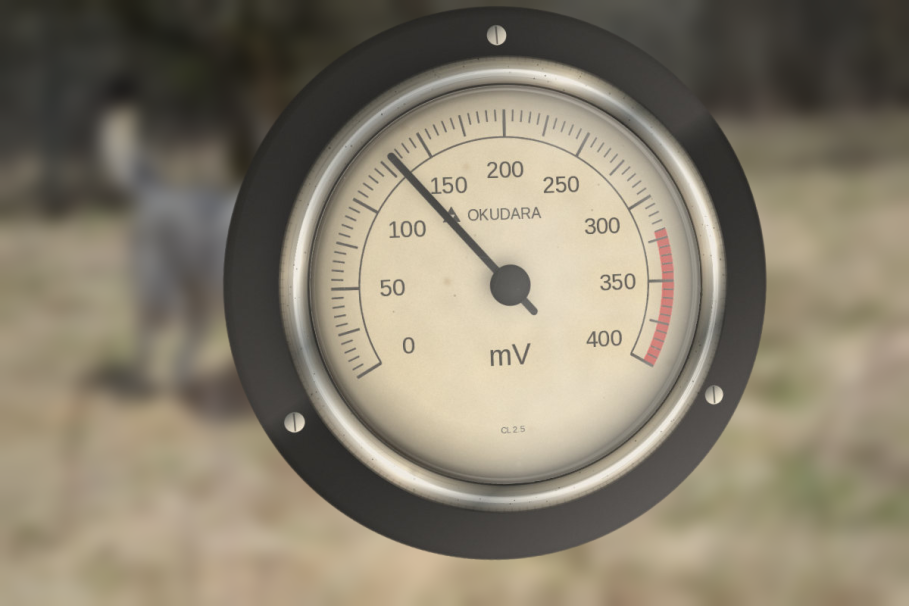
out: 130 mV
